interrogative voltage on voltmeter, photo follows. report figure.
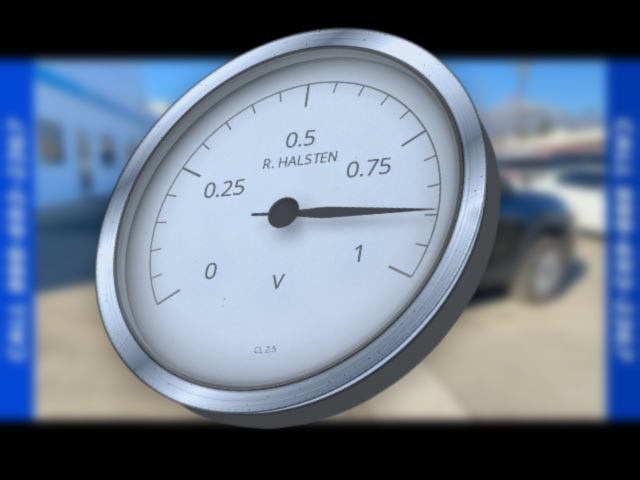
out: 0.9 V
